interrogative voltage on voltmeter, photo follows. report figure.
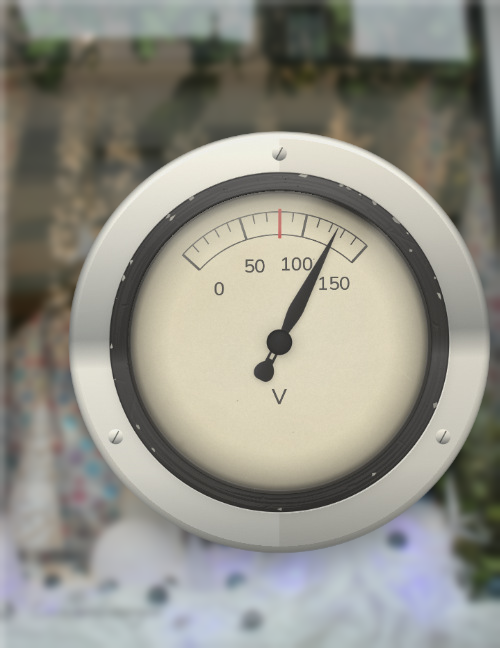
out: 125 V
